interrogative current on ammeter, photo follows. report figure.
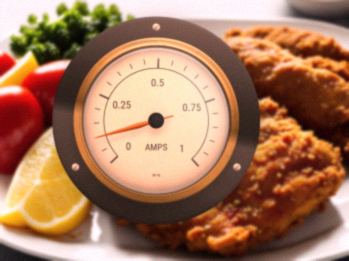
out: 0.1 A
